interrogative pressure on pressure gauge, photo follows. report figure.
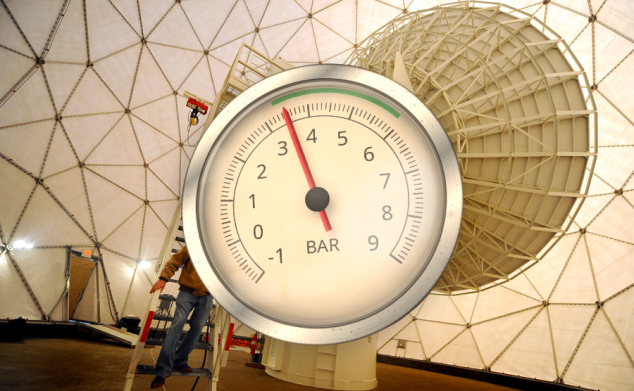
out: 3.5 bar
